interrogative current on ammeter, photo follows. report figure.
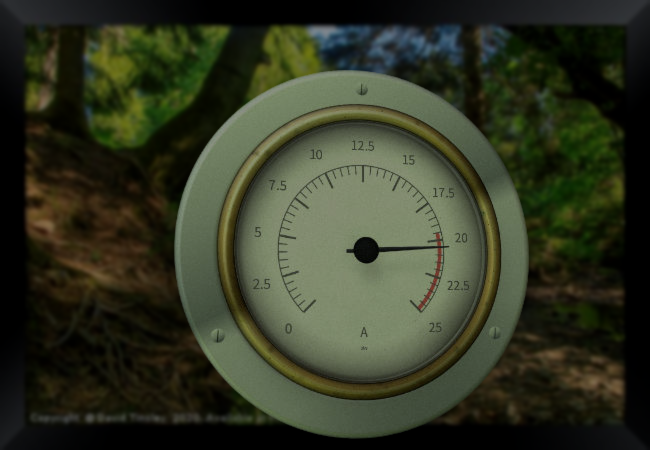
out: 20.5 A
